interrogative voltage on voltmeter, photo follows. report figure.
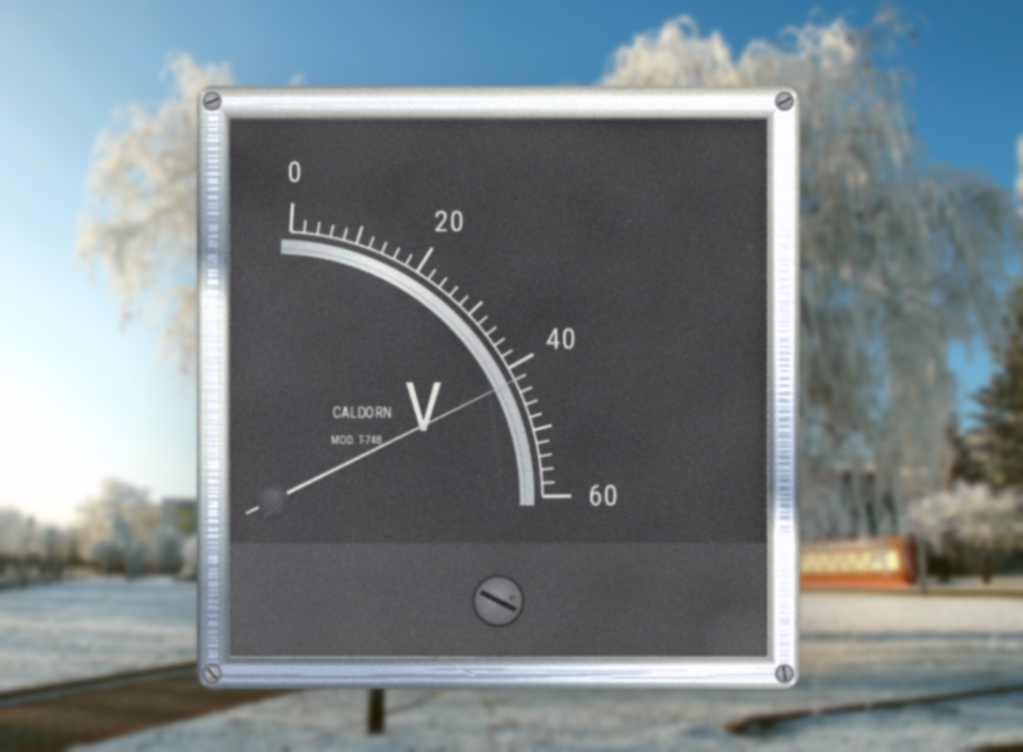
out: 42 V
